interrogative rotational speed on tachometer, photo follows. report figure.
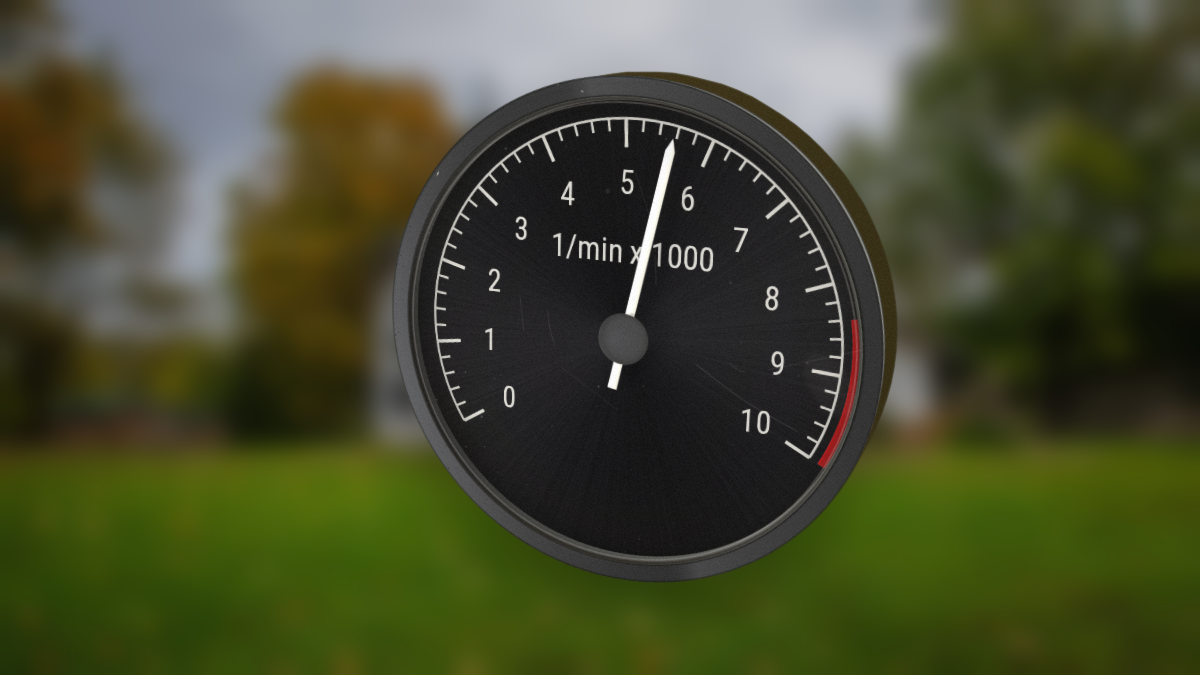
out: 5600 rpm
